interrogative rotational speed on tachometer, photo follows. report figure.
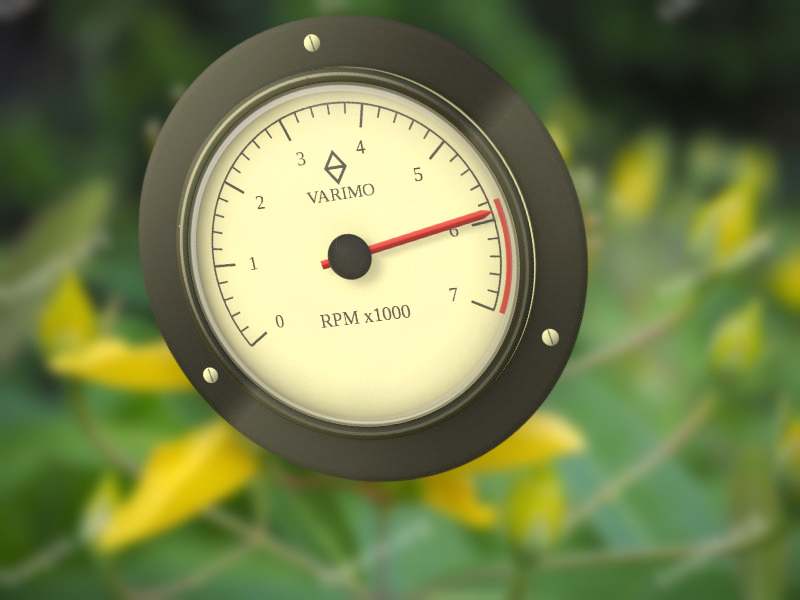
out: 5900 rpm
